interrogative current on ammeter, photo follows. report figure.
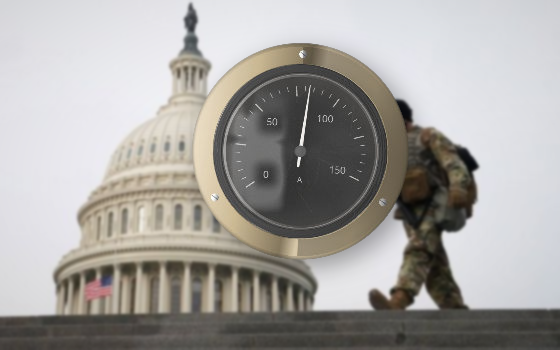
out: 82.5 A
